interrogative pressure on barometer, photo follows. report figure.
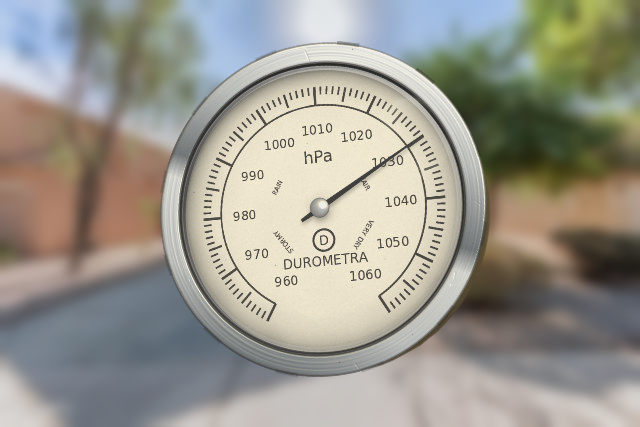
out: 1030 hPa
